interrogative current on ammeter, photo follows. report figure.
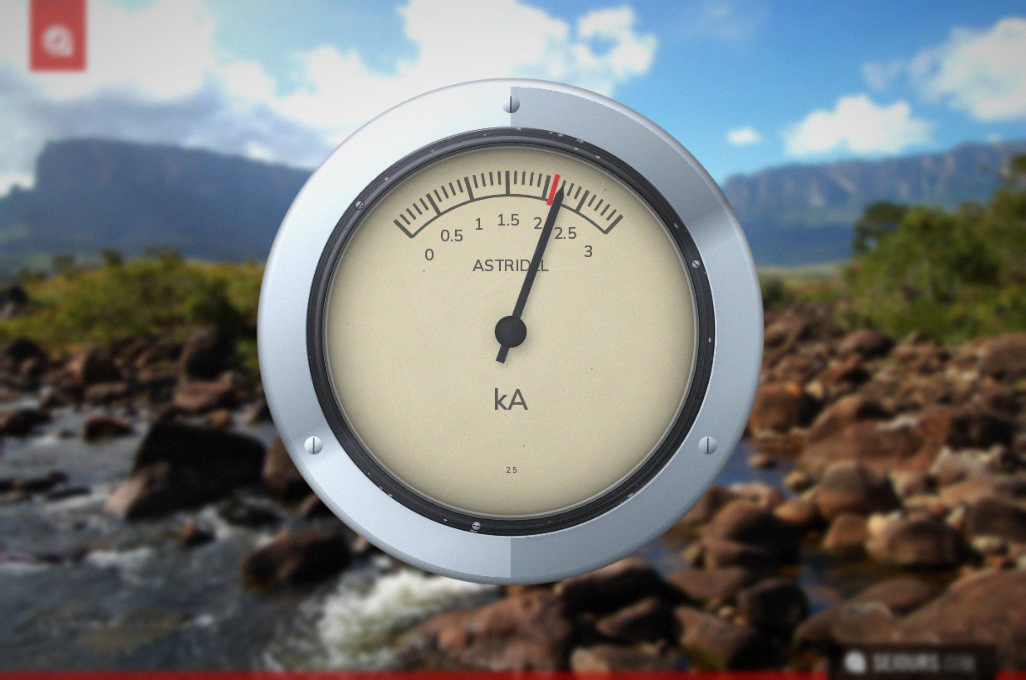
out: 2.2 kA
